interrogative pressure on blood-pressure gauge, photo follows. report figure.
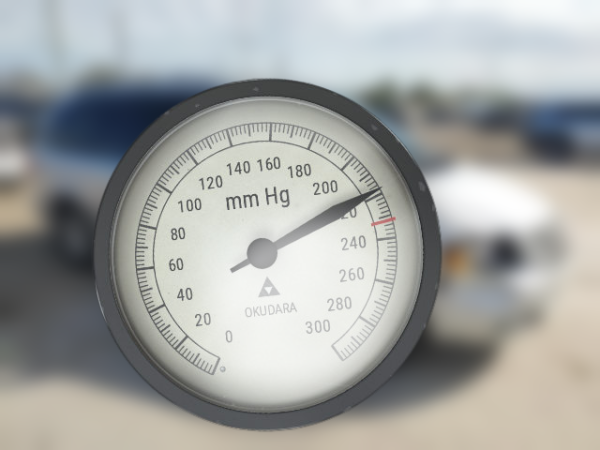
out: 218 mmHg
